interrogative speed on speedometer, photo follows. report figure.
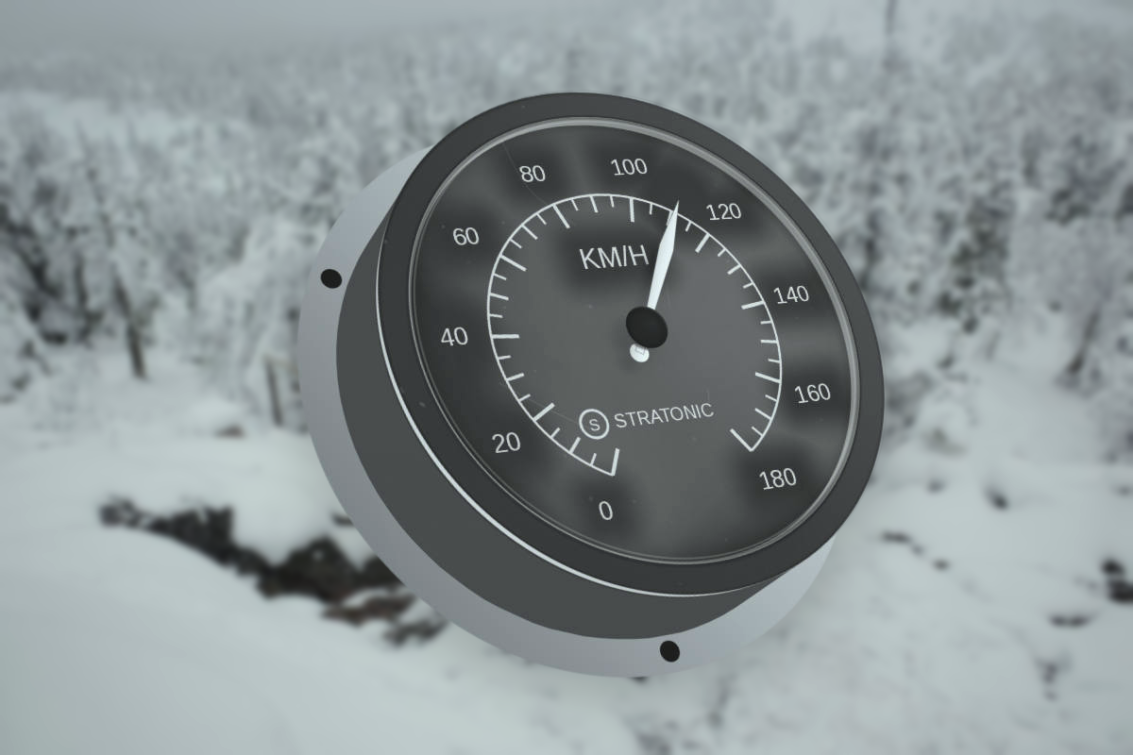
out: 110 km/h
